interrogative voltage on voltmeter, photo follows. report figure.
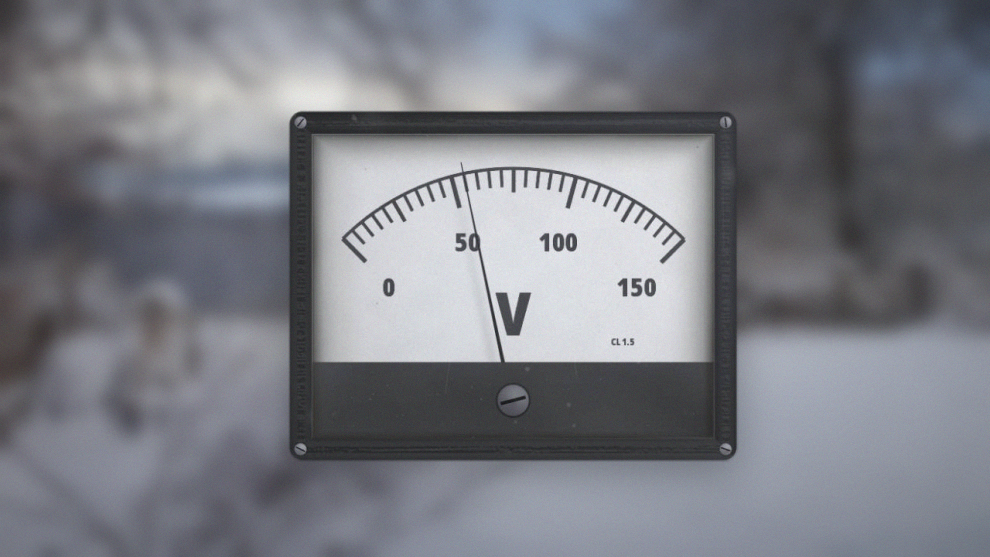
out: 55 V
